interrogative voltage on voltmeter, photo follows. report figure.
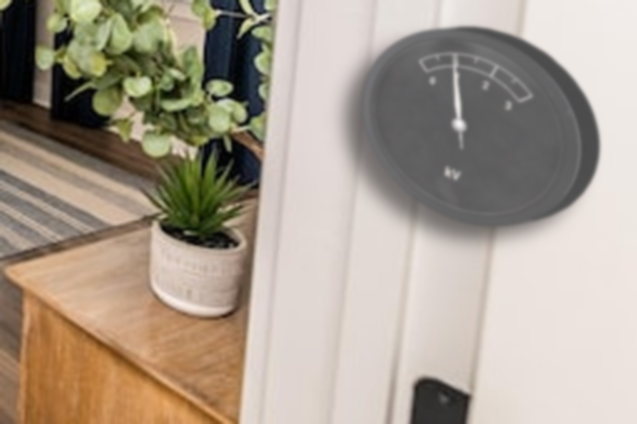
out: 1 kV
